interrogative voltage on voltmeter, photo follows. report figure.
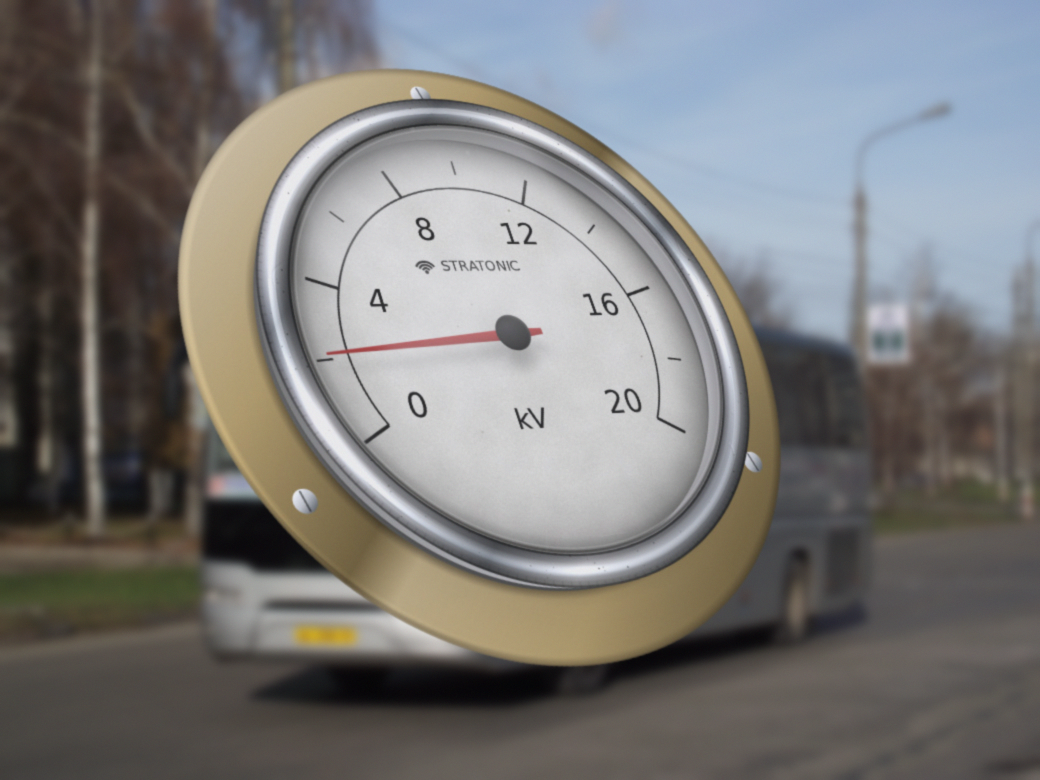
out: 2 kV
